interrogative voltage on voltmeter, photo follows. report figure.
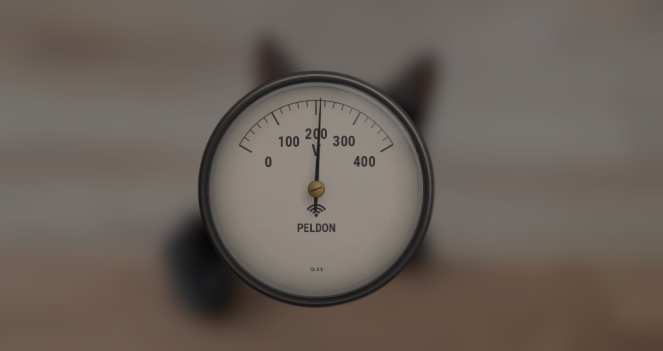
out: 210 V
